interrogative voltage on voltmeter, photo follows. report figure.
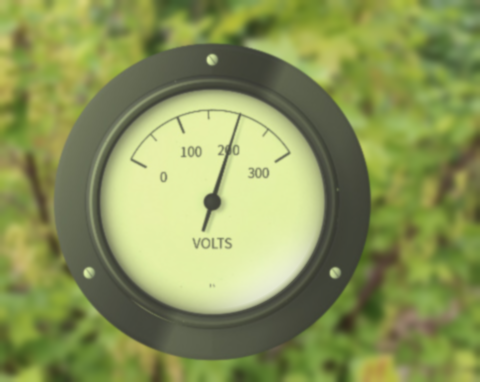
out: 200 V
